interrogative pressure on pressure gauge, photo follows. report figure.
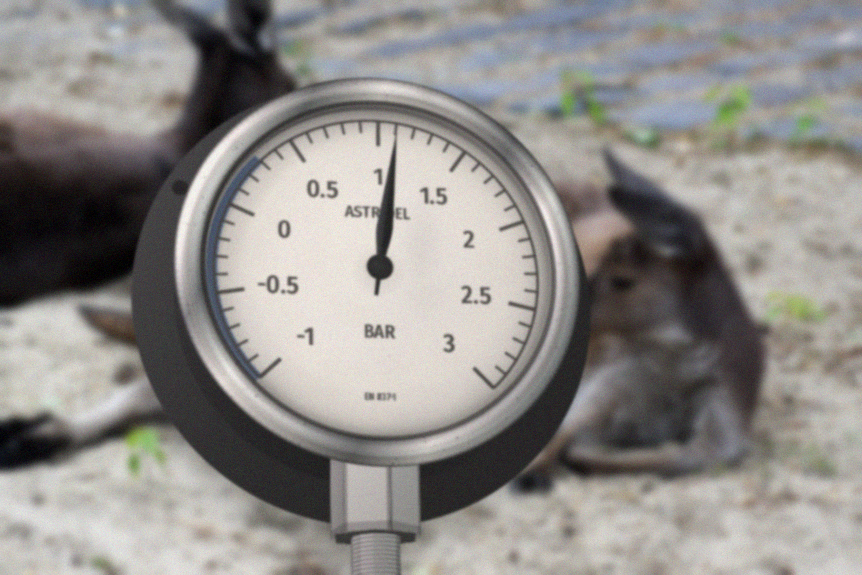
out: 1.1 bar
